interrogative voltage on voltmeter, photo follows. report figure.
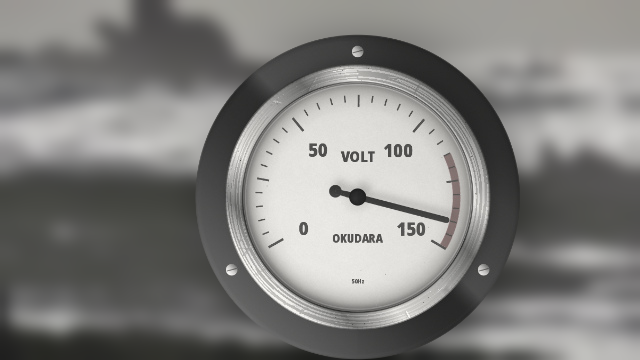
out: 140 V
